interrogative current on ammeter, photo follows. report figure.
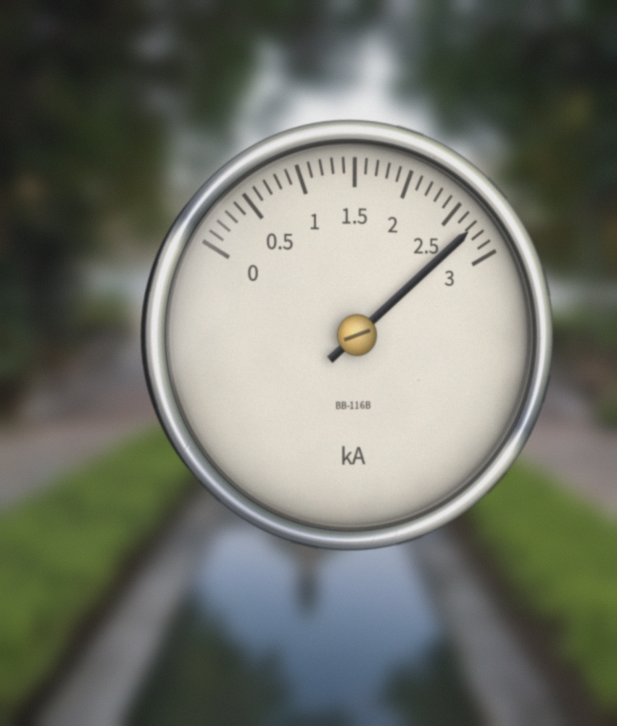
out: 2.7 kA
